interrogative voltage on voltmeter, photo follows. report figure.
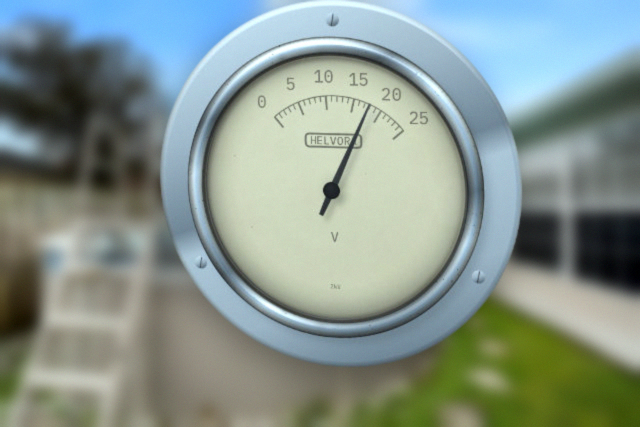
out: 18 V
